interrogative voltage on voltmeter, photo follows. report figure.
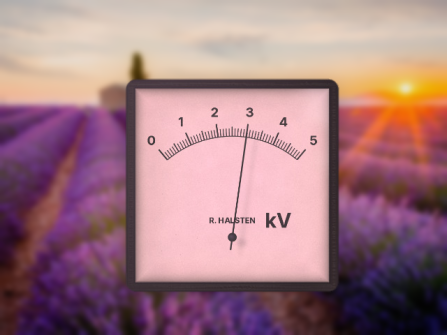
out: 3 kV
